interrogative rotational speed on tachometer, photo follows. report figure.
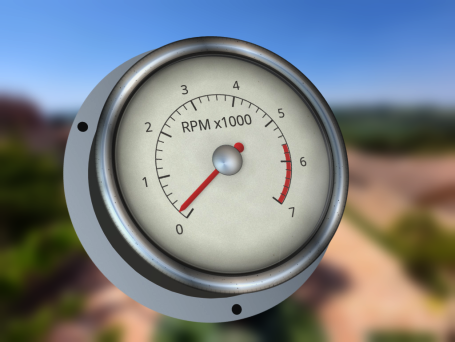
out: 200 rpm
